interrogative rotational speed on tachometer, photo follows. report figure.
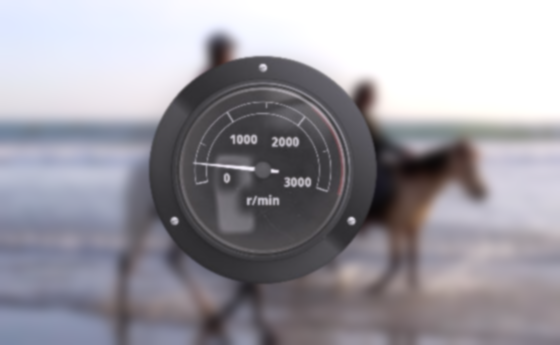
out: 250 rpm
